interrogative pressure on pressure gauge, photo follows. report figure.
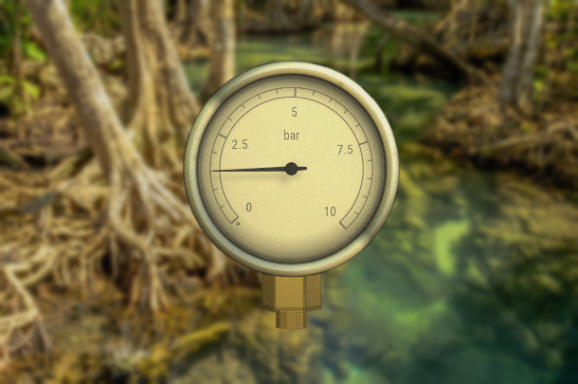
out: 1.5 bar
